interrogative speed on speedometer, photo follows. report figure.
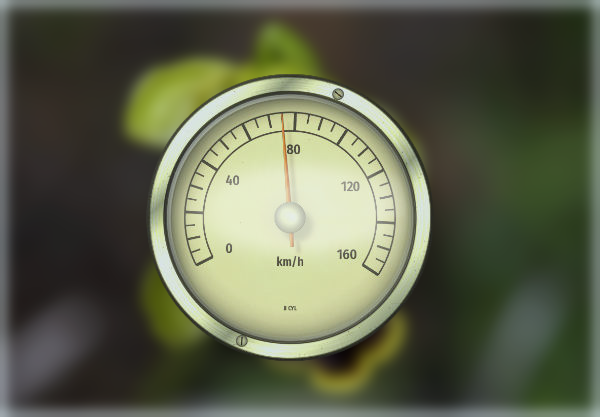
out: 75 km/h
